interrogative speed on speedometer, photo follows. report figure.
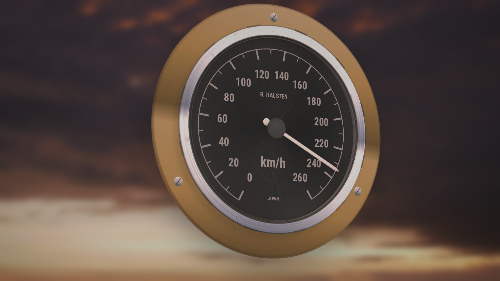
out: 235 km/h
